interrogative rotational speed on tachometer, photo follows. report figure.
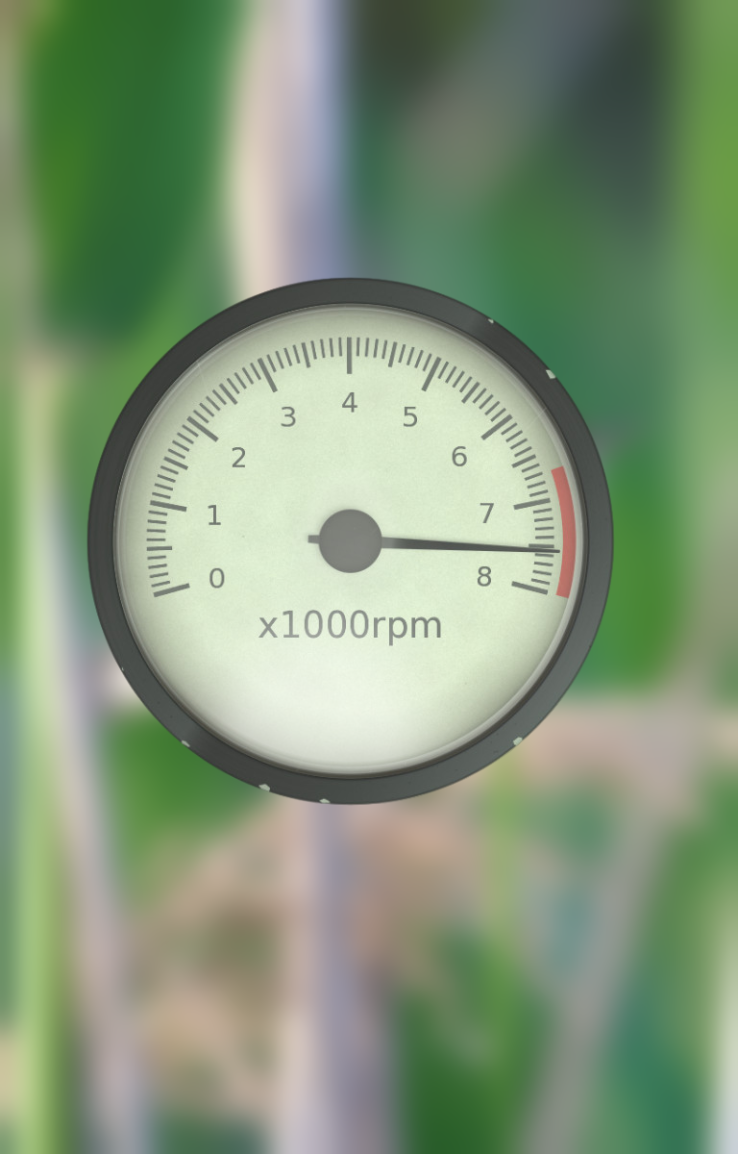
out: 7550 rpm
